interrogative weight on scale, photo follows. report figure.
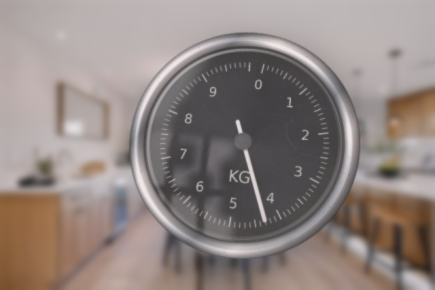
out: 4.3 kg
